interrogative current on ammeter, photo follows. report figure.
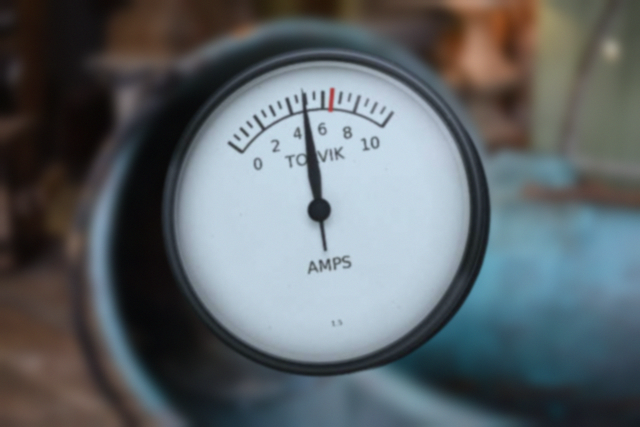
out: 5 A
